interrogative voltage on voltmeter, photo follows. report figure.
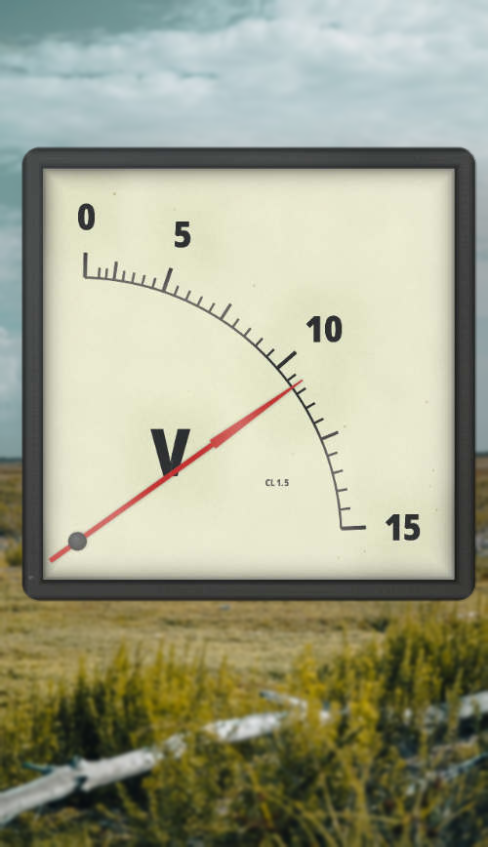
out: 10.75 V
